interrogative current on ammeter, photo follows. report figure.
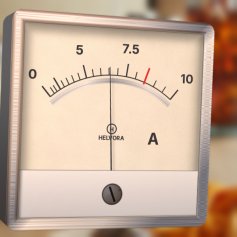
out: 6.5 A
